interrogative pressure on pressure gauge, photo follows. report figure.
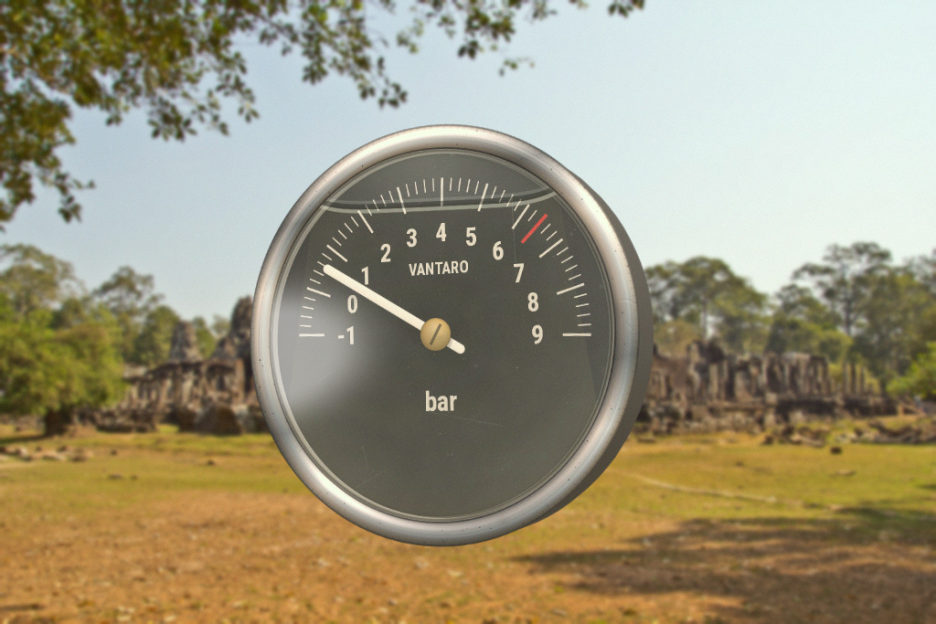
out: 0.6 bar
